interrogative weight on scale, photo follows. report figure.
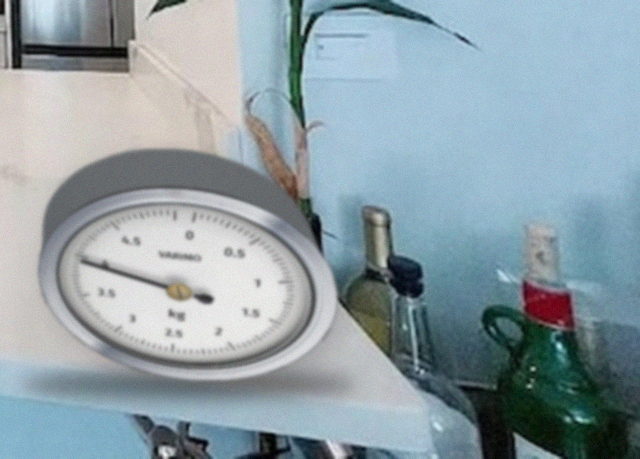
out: 4 kg
